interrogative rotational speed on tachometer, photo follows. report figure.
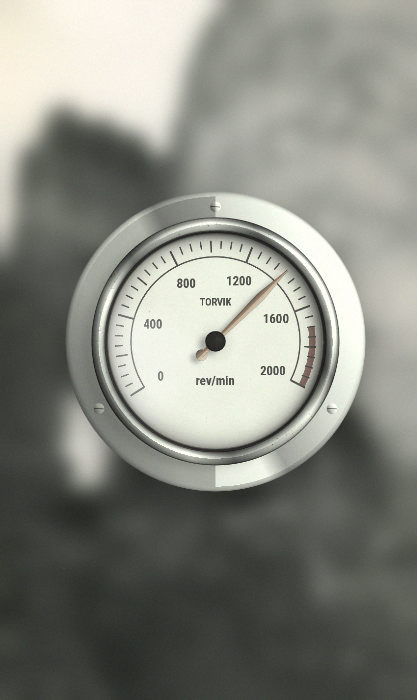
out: 1400 rpm
